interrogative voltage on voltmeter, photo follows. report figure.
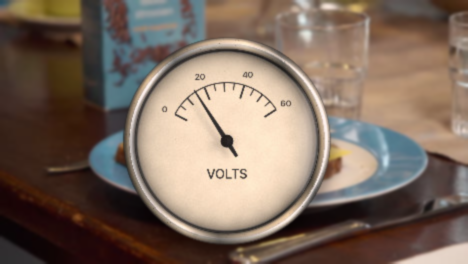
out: 15 V
